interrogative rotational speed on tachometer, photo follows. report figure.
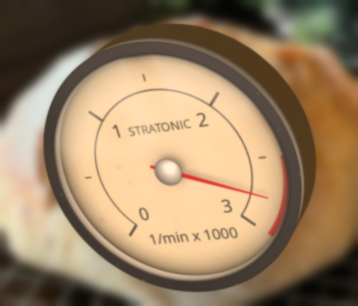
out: 2750 rpm
